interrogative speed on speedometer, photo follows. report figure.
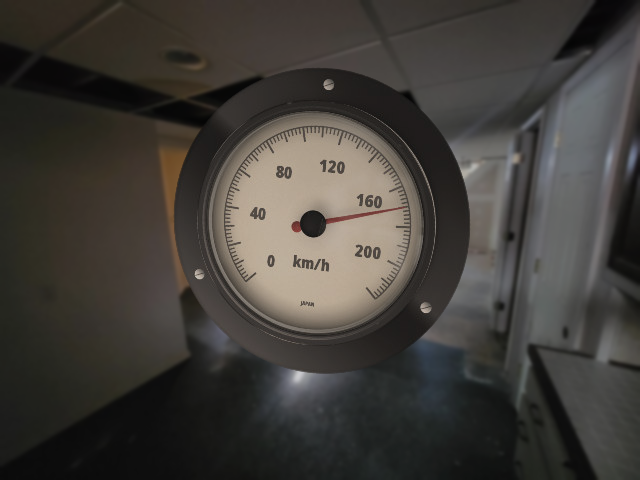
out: 170 km/h
